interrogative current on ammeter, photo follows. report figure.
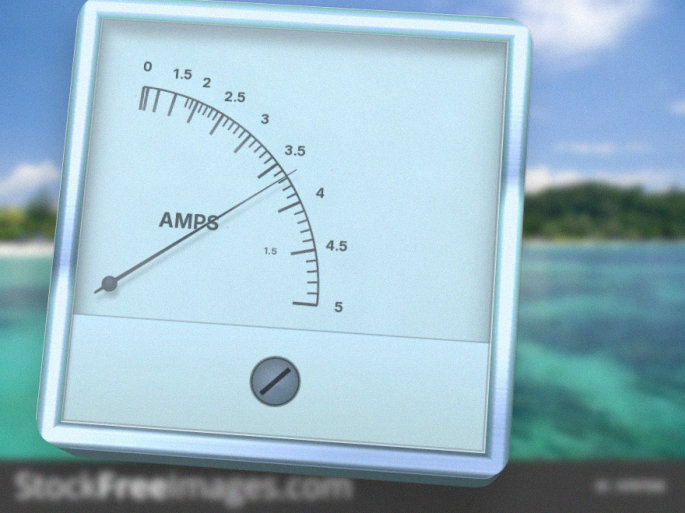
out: 3.7 A
